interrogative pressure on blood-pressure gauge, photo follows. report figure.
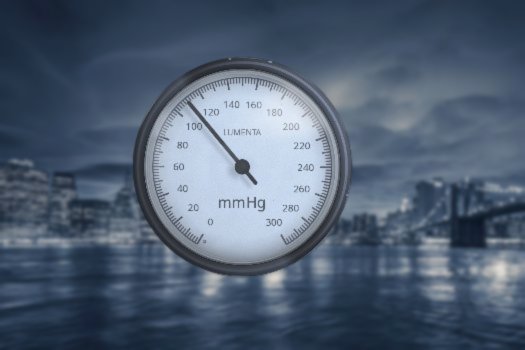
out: 110 mmHg
